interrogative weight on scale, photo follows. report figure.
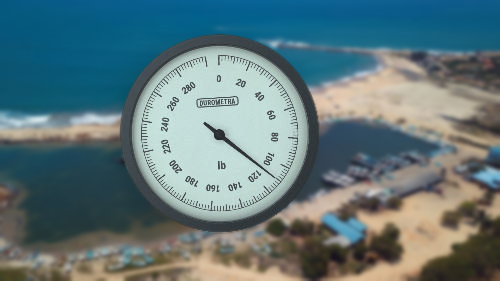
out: 110 lb
